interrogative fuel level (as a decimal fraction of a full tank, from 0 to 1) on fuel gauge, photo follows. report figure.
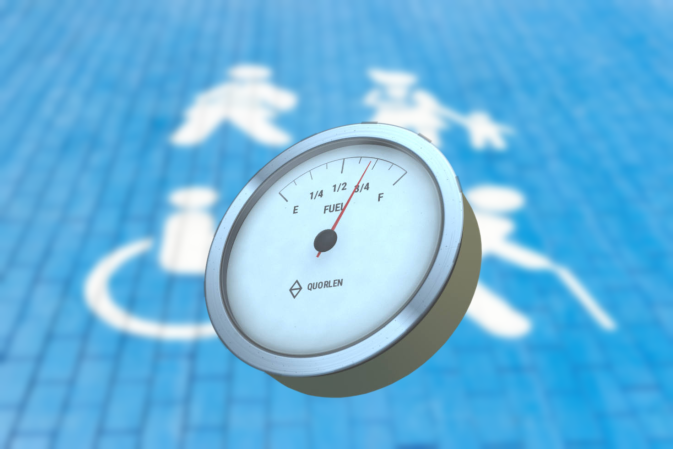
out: 0.75
